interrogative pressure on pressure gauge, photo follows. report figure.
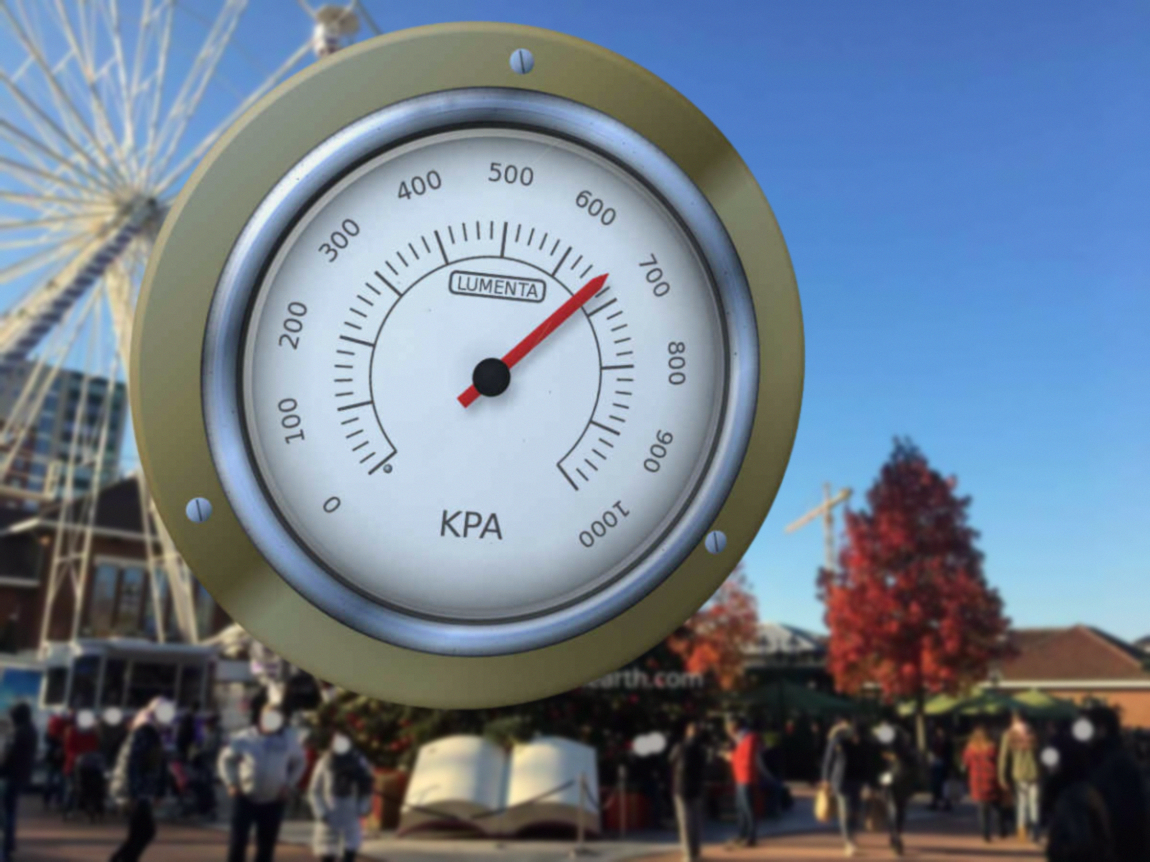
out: 660 kPa
